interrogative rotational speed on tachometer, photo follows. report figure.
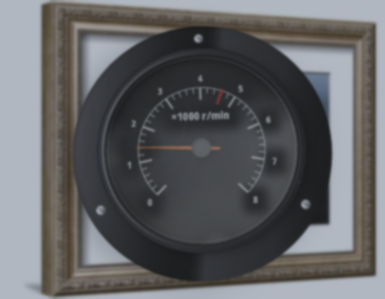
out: 1400 rpm
